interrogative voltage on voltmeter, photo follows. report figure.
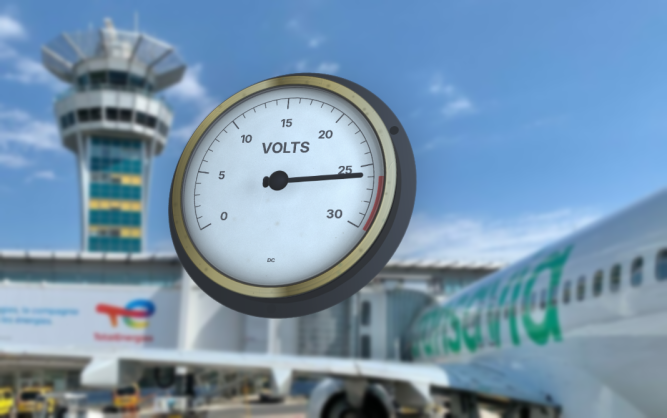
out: 26 V
